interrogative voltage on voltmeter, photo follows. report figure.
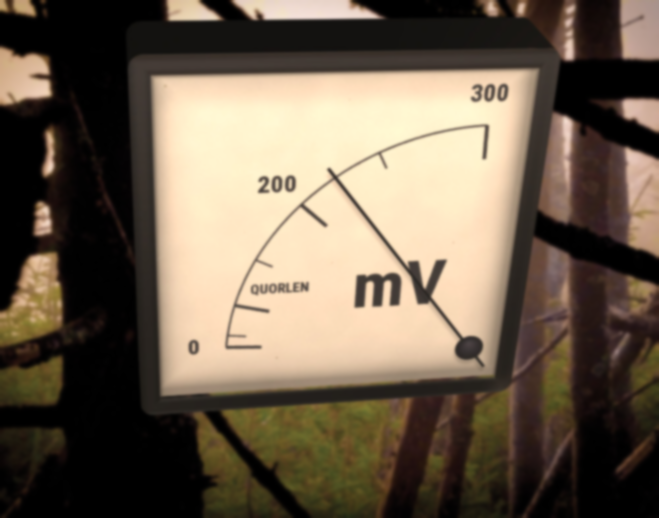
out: 225 mV
